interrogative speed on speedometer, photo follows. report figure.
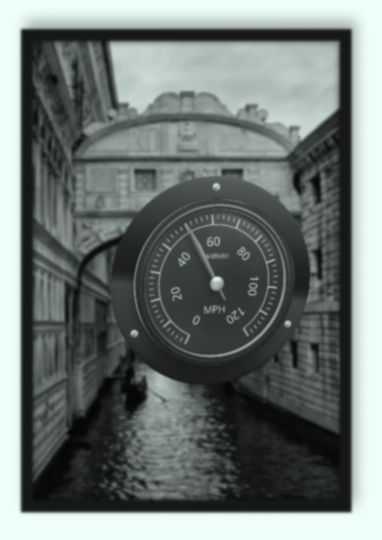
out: 50 mph
